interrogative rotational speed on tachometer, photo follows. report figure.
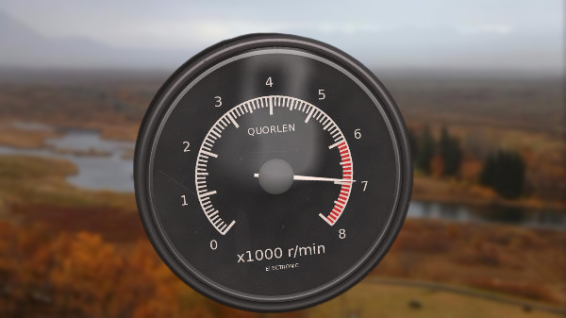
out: 6900 rpm
